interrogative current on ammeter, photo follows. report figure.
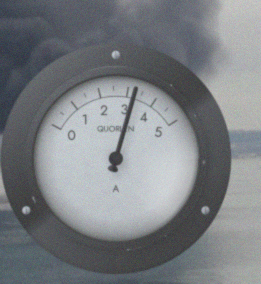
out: 3.25 A
